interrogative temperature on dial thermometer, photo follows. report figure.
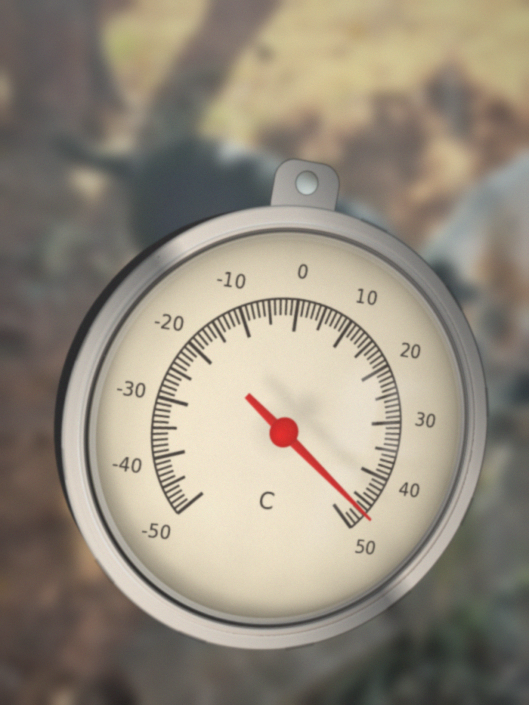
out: 47 °C
